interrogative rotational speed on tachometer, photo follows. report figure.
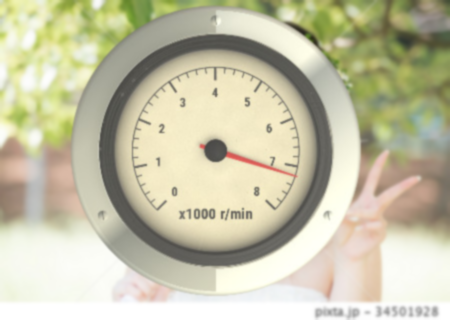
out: 7200 rpm
